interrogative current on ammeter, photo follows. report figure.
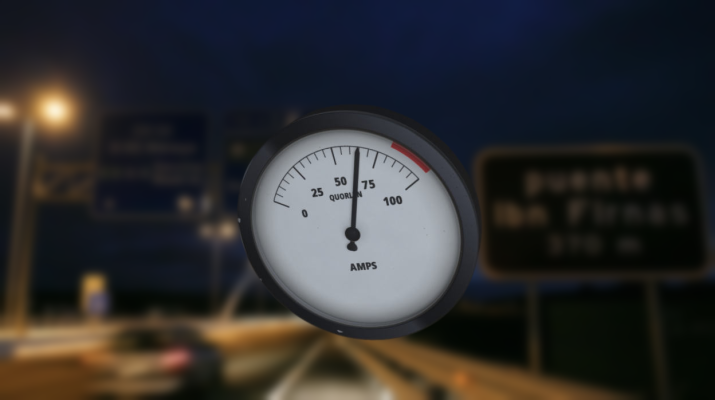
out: 65 A
